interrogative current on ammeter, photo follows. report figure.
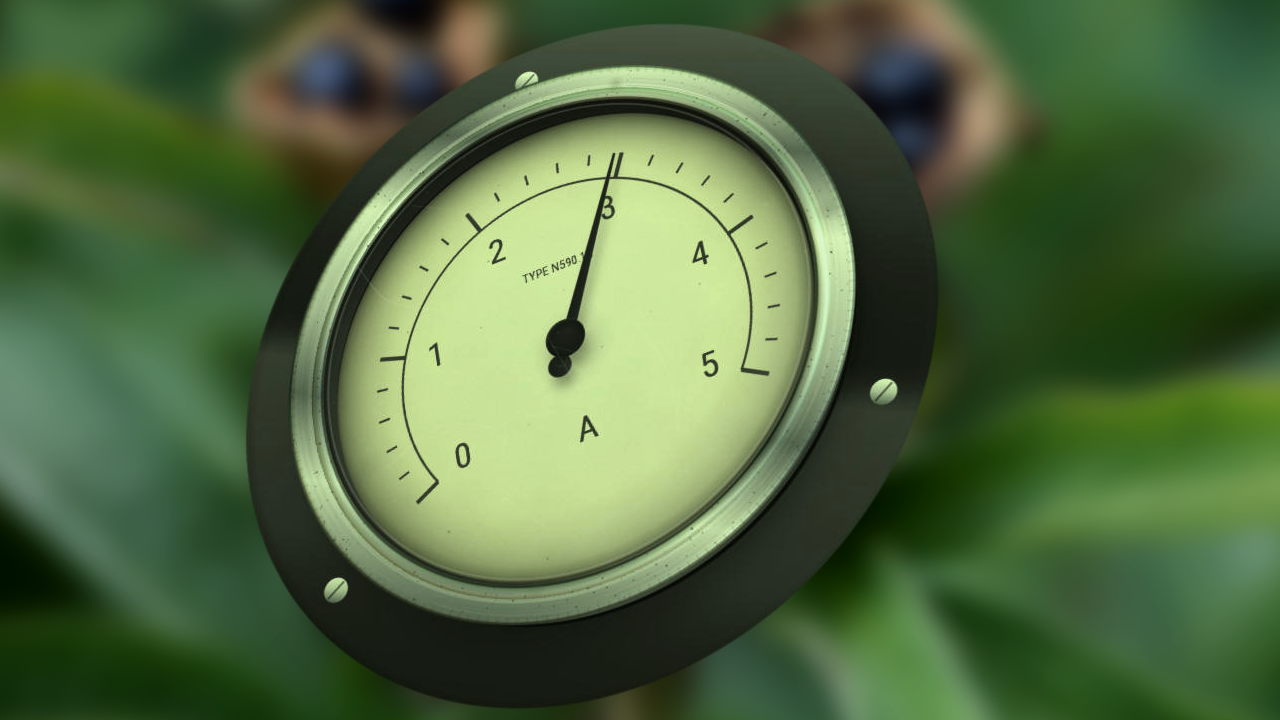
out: 3 A
